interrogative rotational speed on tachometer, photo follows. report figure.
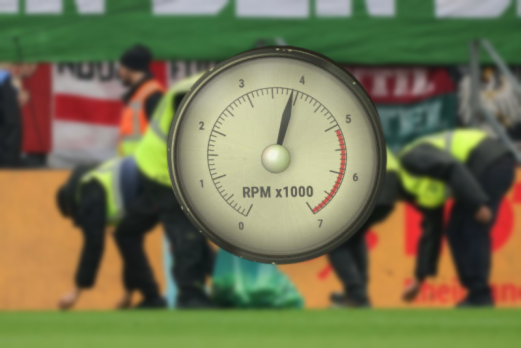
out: 3900 rpm
